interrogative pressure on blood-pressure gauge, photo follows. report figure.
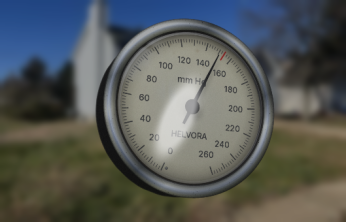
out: 150 mmHg
